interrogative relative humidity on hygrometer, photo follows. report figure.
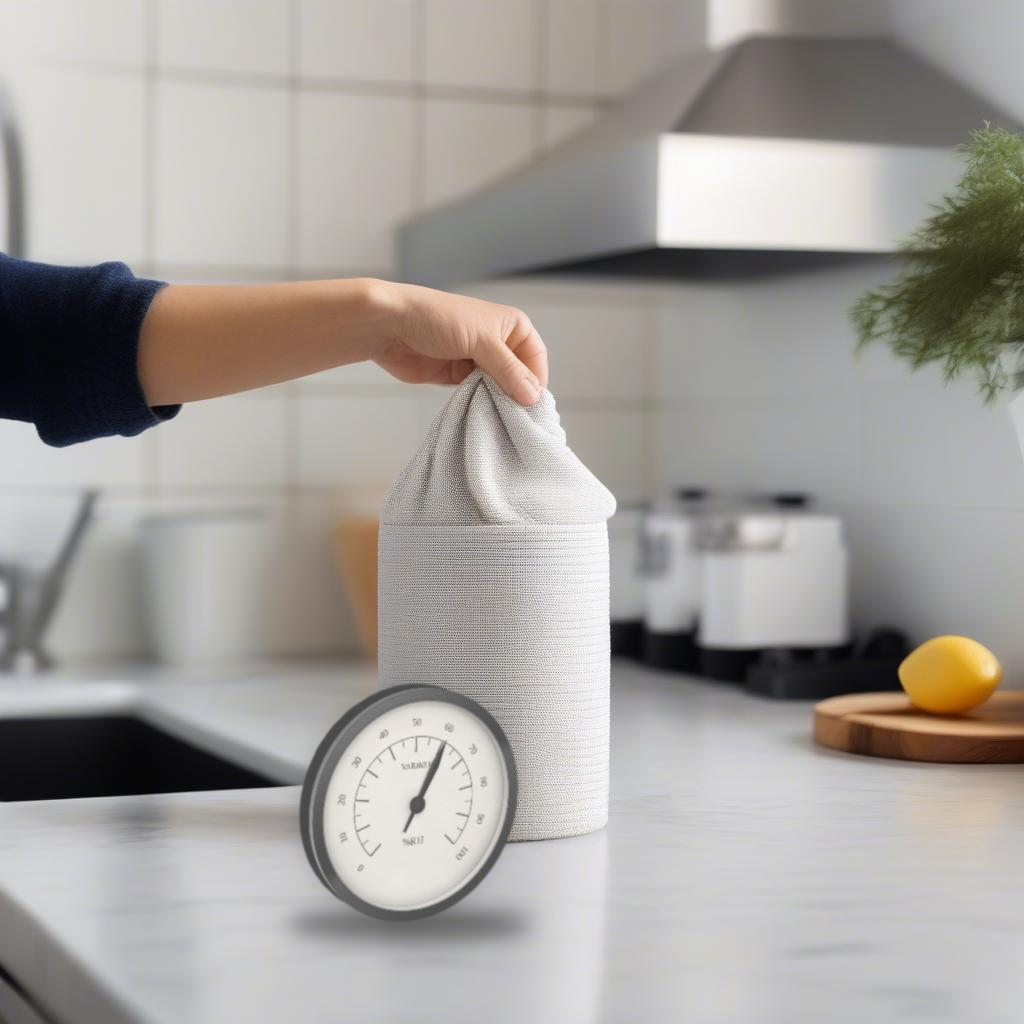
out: 60 %
